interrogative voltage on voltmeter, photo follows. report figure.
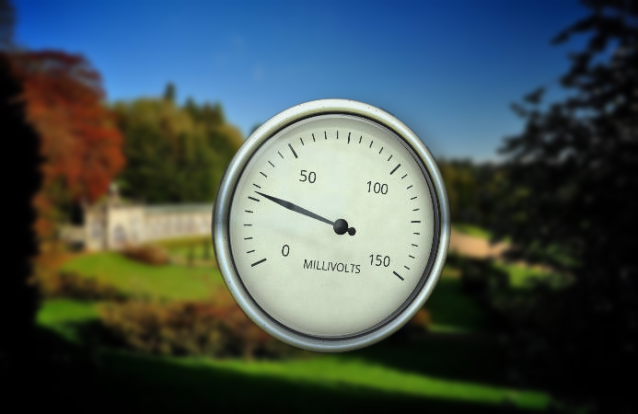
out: 27.5 mV
